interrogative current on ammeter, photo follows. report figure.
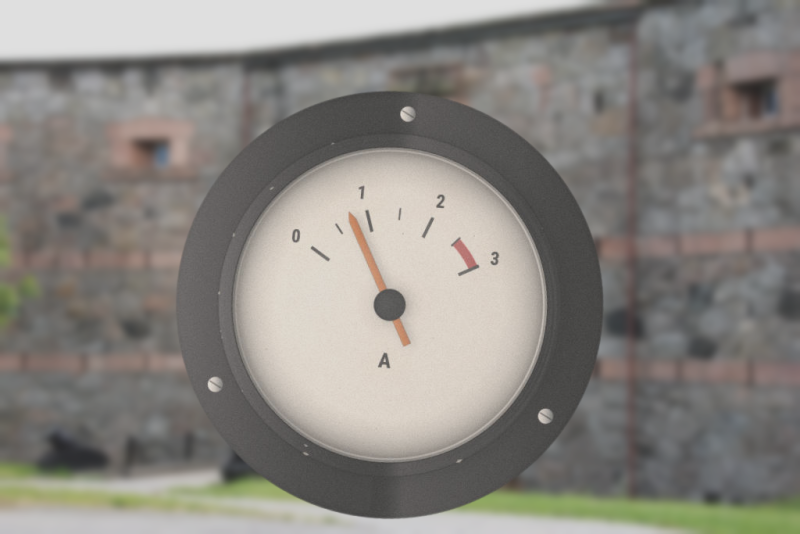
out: 0.75 A
